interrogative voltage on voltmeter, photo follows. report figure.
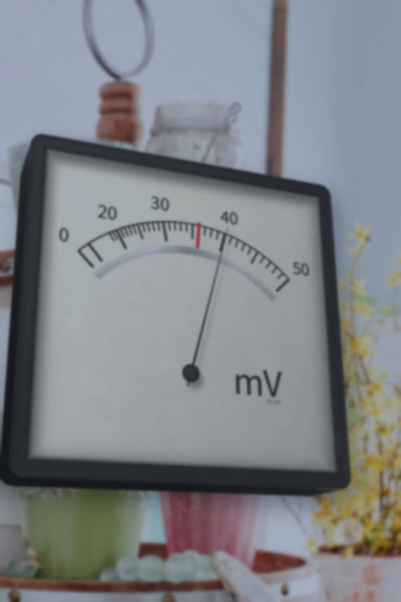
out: 40 mV
